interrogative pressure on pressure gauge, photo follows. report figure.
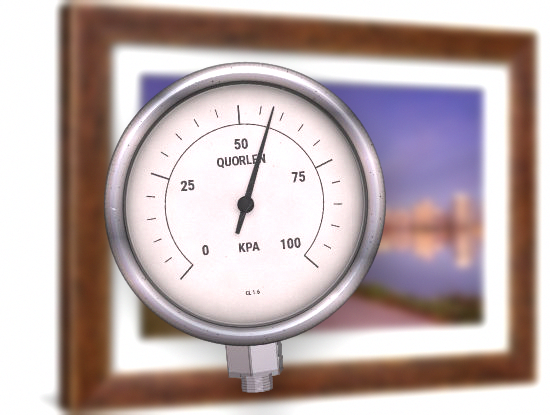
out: 57.5 kPa
